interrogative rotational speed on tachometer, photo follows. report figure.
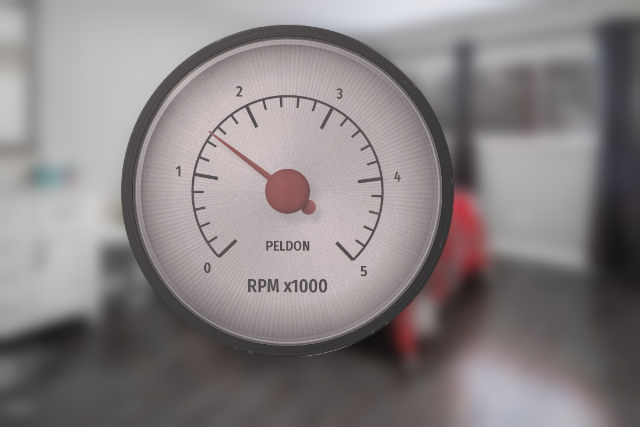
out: 1500 rpm
